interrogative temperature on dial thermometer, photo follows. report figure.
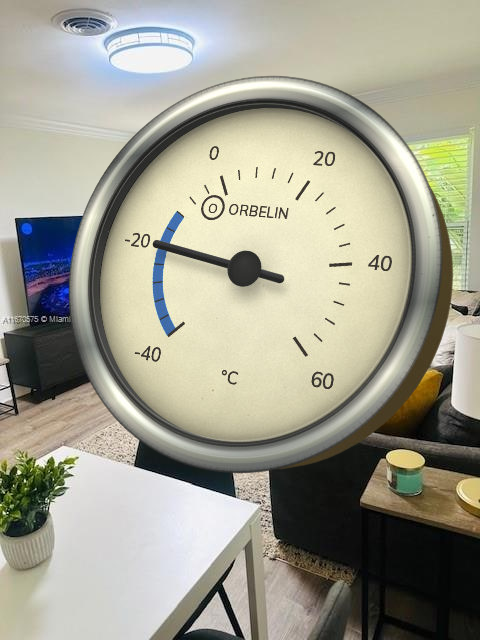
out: -20 °C
